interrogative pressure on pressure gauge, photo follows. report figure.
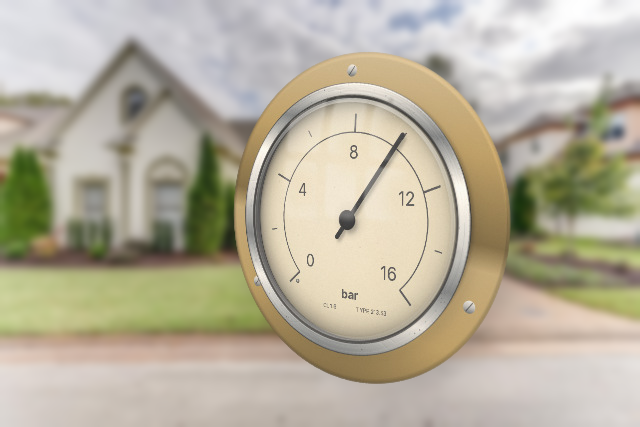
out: 10 bar
